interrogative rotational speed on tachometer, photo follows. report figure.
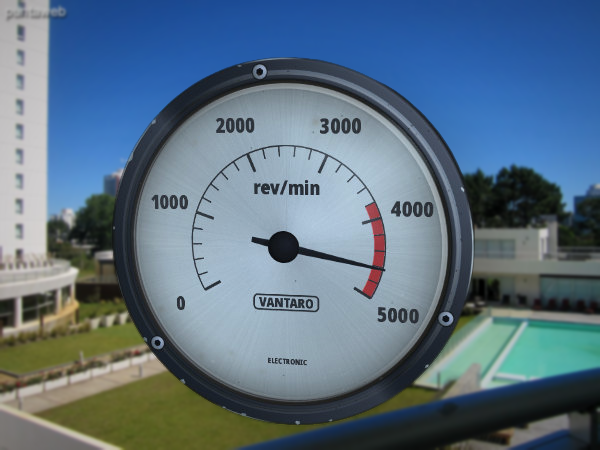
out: 4600 rpm
